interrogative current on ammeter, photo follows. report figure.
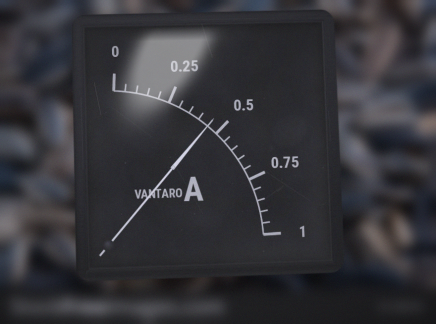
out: 0.45 A
